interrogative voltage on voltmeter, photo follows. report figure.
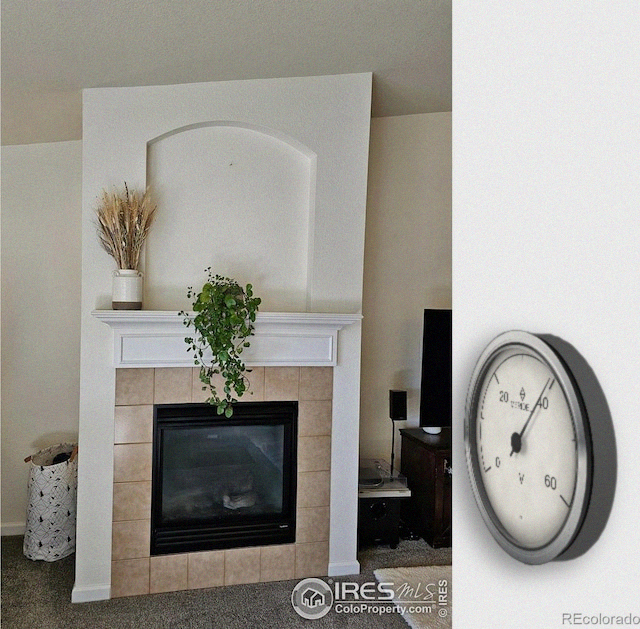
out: 40 V
